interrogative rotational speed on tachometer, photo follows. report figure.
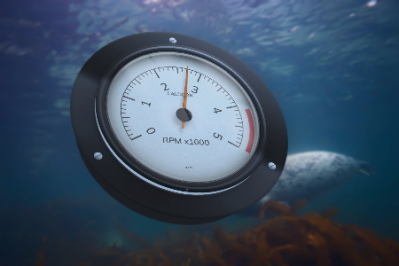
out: 2700 rpm
